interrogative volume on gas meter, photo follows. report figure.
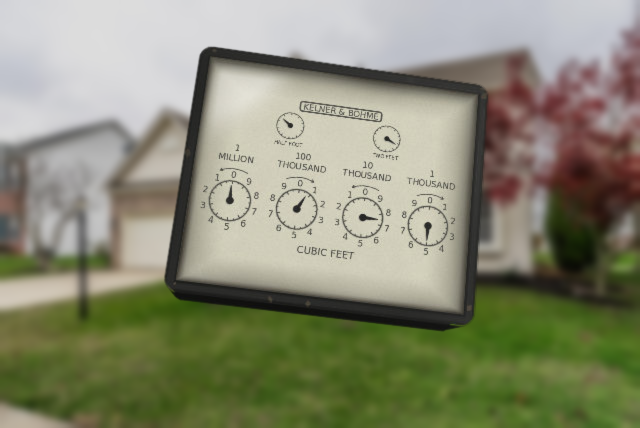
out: 7500 ft³
